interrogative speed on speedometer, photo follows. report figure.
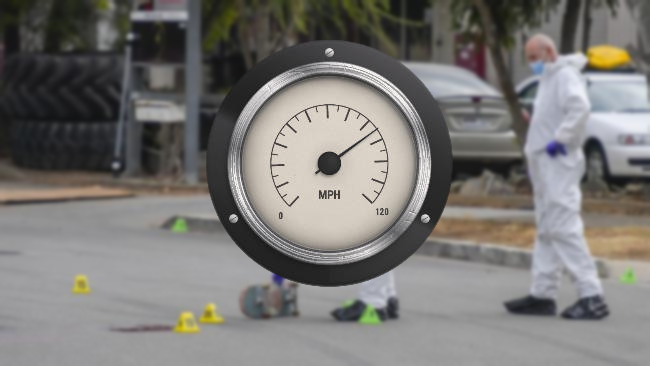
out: 85 mph
